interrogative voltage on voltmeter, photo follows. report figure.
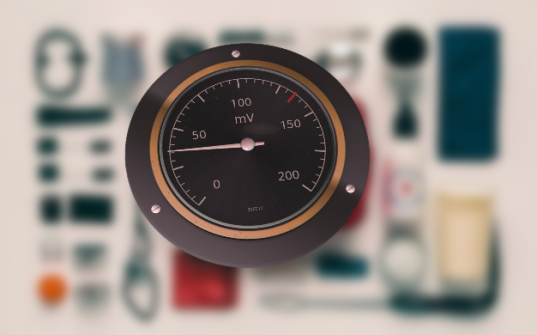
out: 35 mV
